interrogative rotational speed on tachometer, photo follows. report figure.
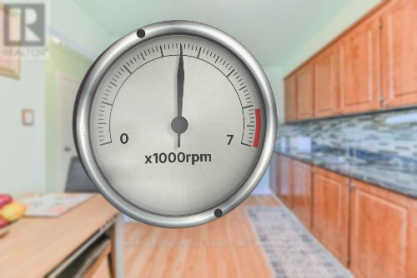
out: 3500 rpm
